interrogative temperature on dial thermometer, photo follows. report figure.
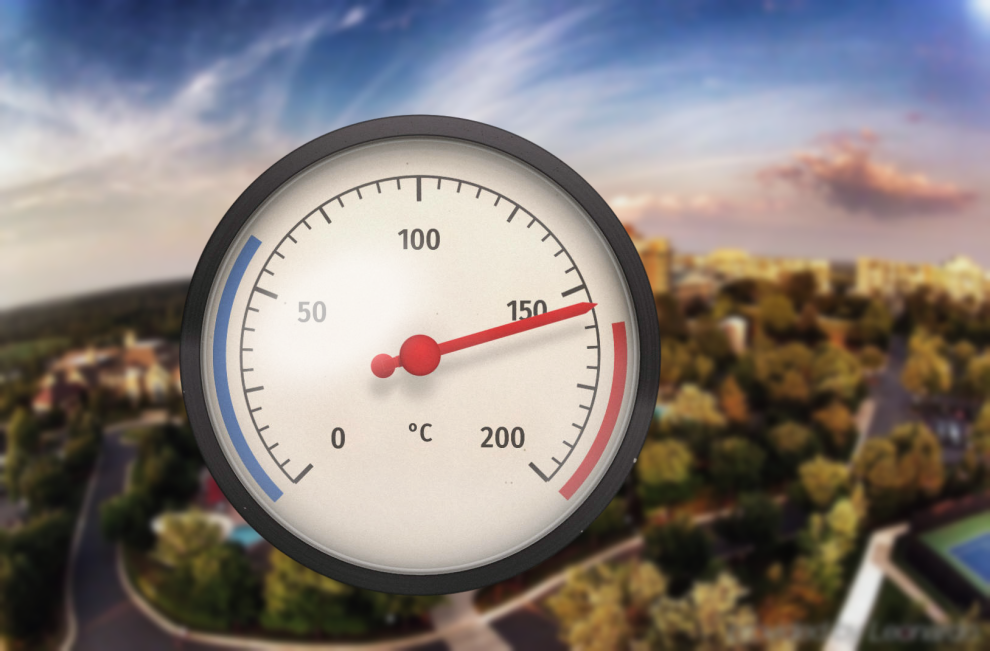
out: 155 °C
